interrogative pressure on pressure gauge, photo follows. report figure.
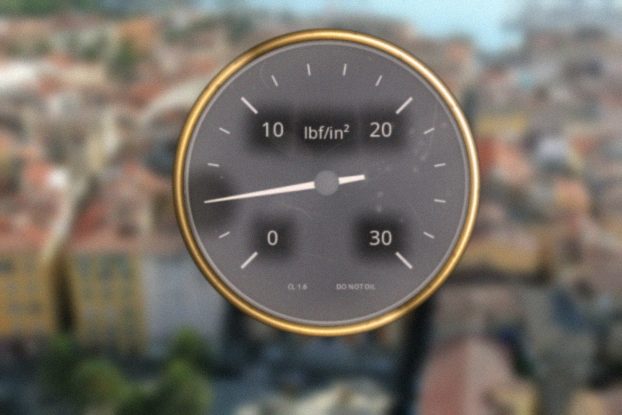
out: 4 psi
